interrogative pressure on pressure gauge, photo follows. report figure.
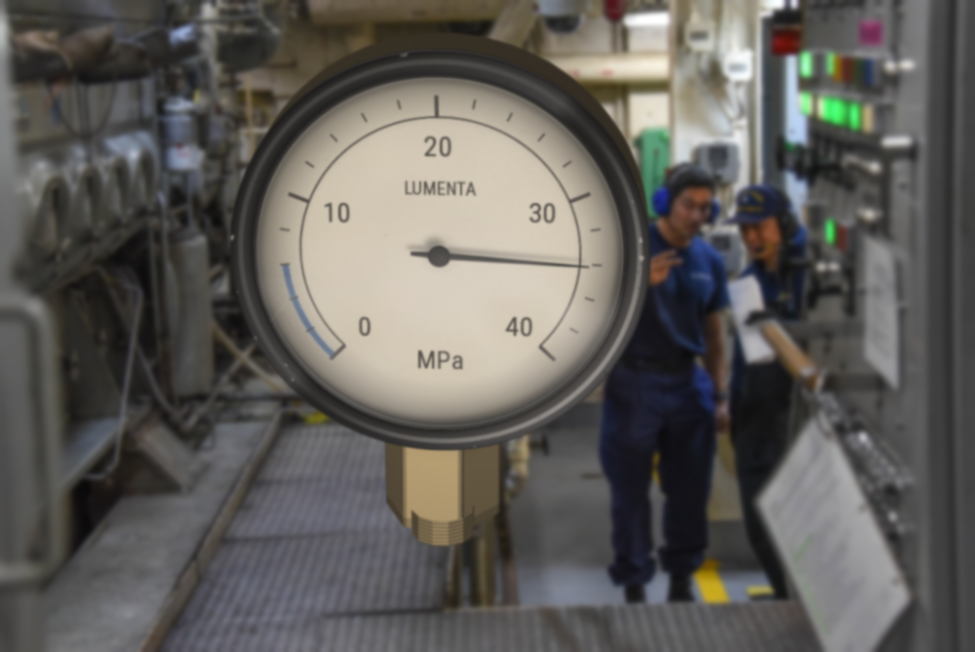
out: 34 MPa
